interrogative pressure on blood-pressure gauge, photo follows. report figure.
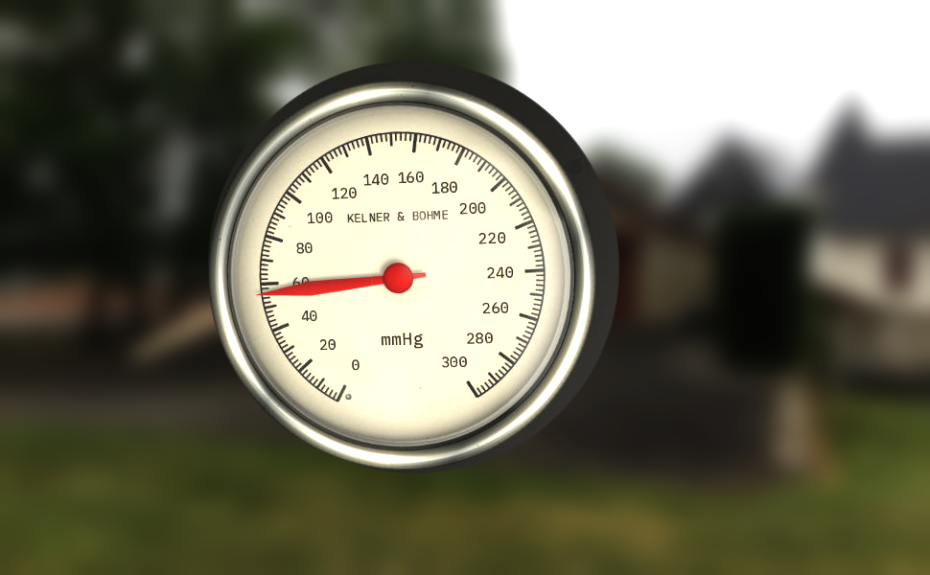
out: 56 mmHg
